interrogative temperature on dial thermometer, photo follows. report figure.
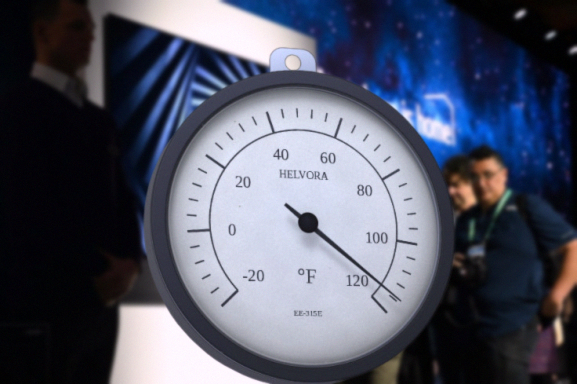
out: 116 °F
